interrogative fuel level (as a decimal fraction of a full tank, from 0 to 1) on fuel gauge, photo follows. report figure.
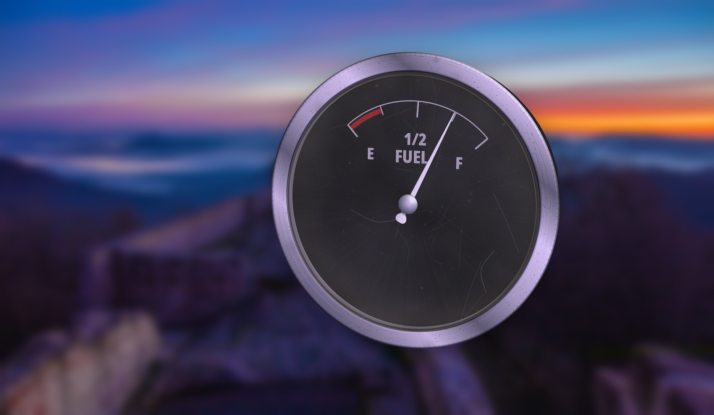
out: 0.75
